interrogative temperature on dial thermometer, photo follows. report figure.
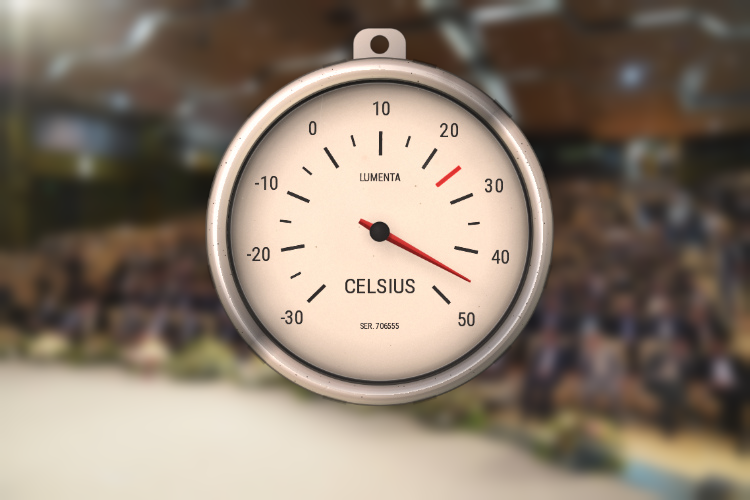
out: 45 °C
